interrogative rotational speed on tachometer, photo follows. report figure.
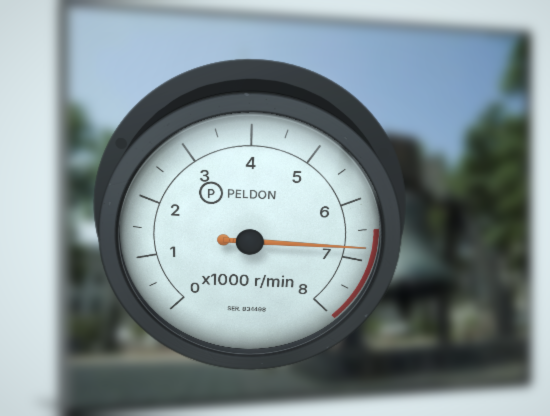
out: 6750 rpm
